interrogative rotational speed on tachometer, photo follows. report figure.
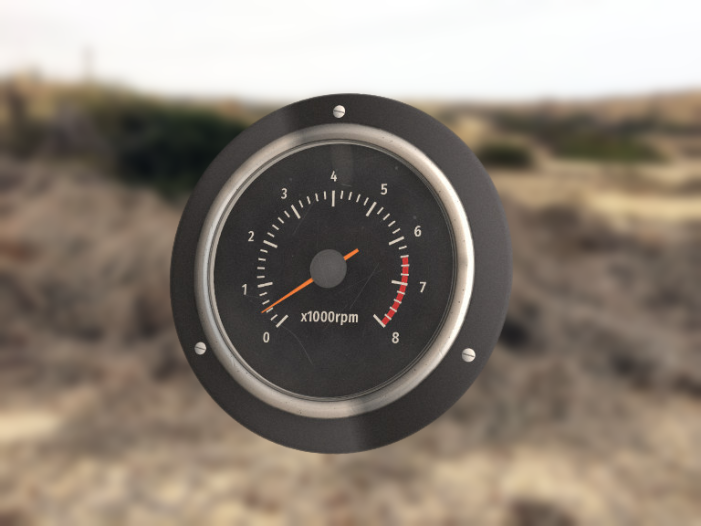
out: 400 rpm
